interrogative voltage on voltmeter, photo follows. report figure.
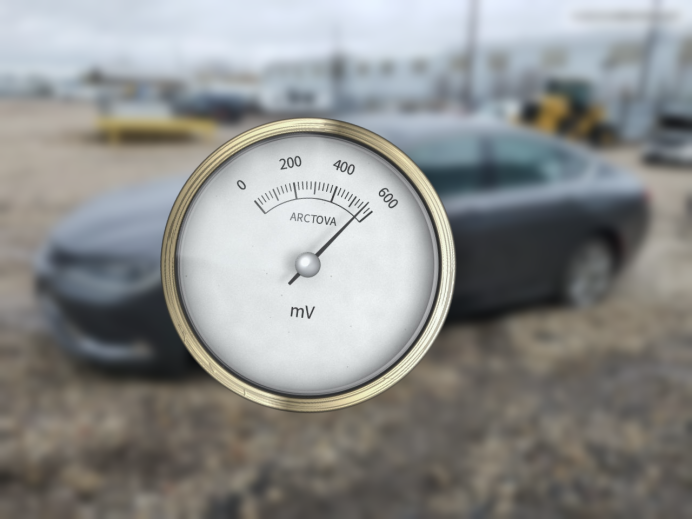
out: 560 mV
